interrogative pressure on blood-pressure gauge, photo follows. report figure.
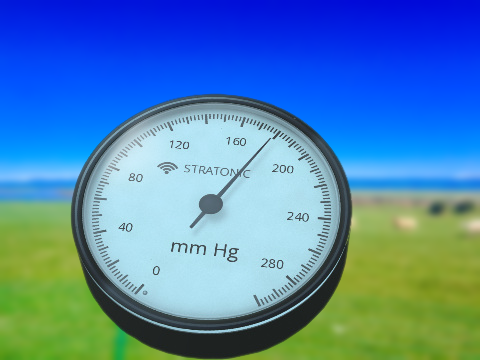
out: 180 mmHg
